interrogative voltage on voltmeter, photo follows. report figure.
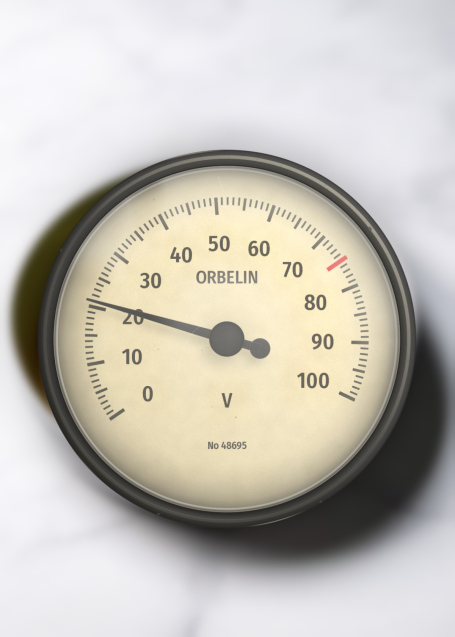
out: 21 V
